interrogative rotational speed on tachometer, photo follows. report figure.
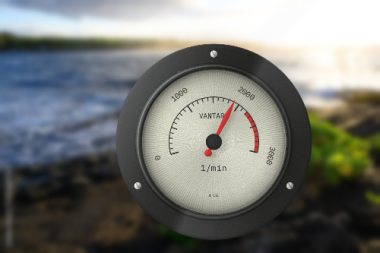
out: 1900 rpm
